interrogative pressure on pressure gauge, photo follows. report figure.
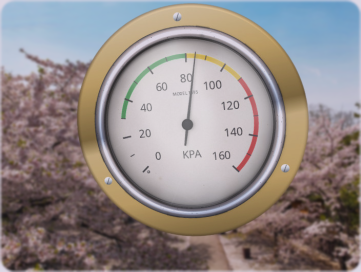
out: 85 kPa
